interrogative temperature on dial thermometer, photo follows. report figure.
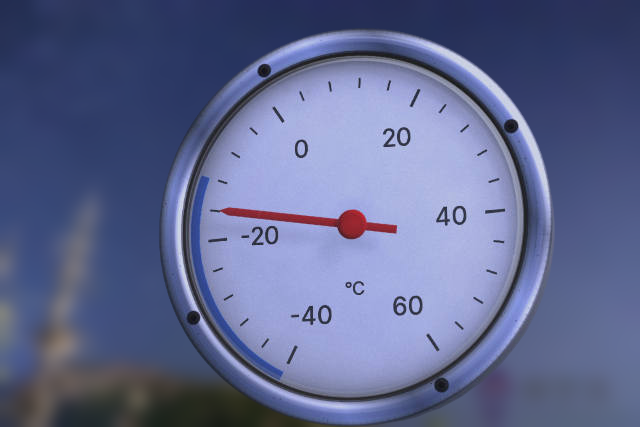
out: -16 °C
